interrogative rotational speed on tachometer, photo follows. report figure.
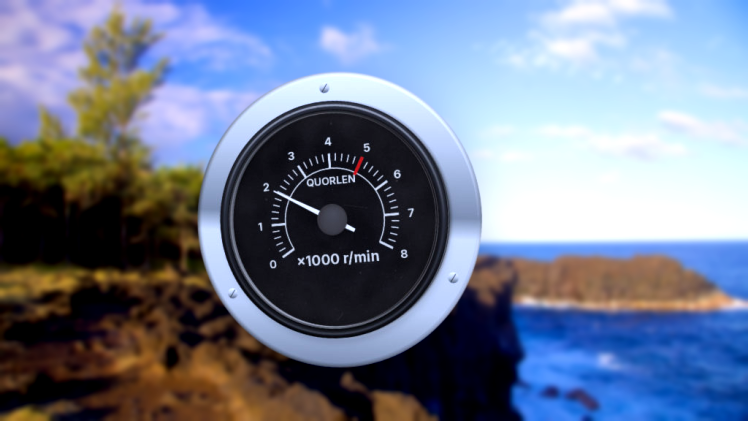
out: 2000 rpm
